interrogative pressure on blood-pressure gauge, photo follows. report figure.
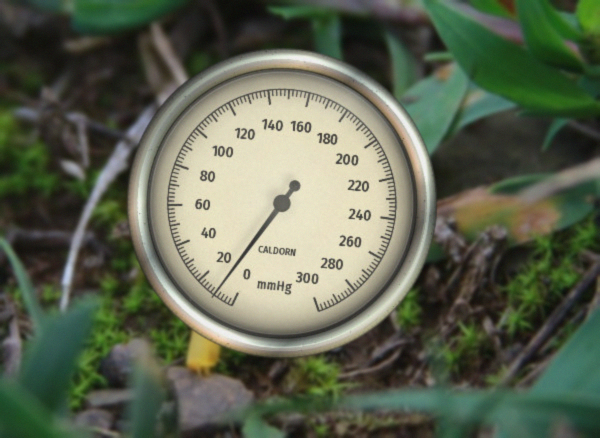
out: 10 mmHg
